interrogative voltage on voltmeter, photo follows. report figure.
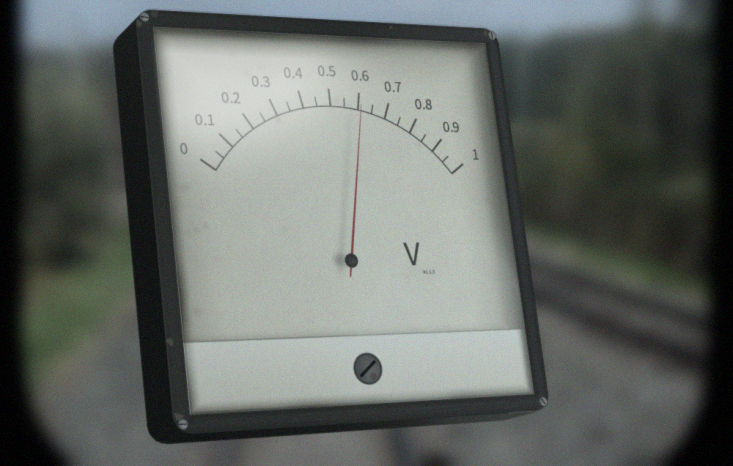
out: 0.6 V
